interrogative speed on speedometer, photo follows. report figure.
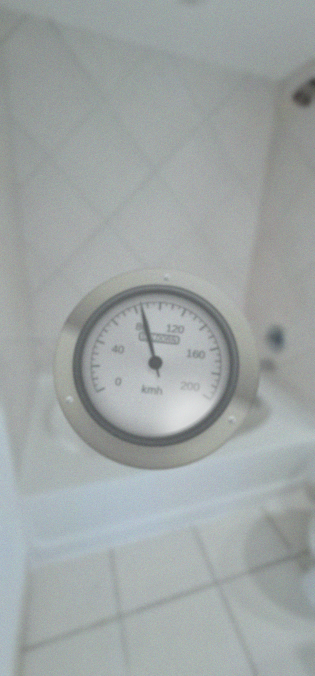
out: 85 km/h
